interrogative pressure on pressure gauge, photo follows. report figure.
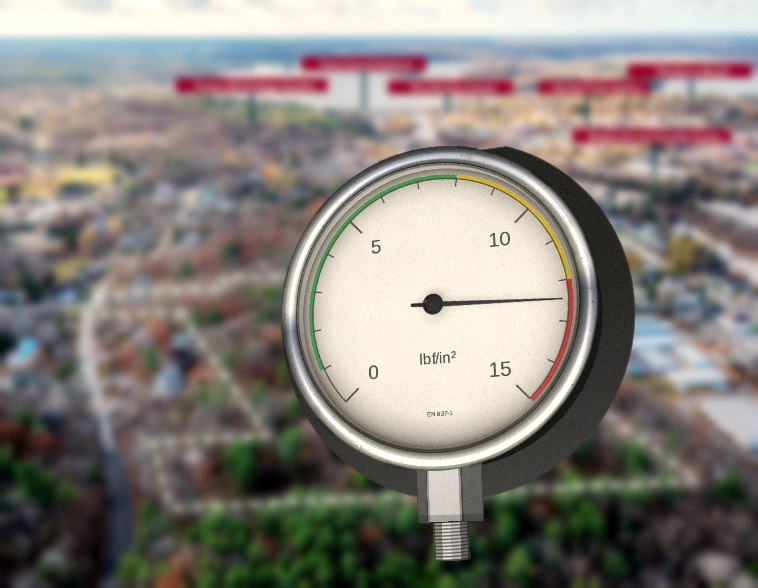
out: 12.5 psi
